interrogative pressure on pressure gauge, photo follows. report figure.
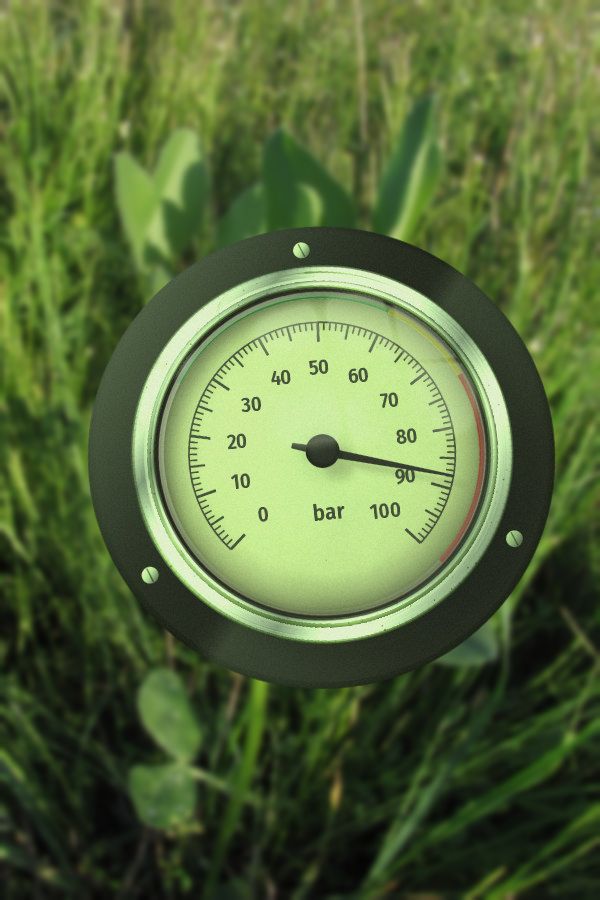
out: 88 bar
